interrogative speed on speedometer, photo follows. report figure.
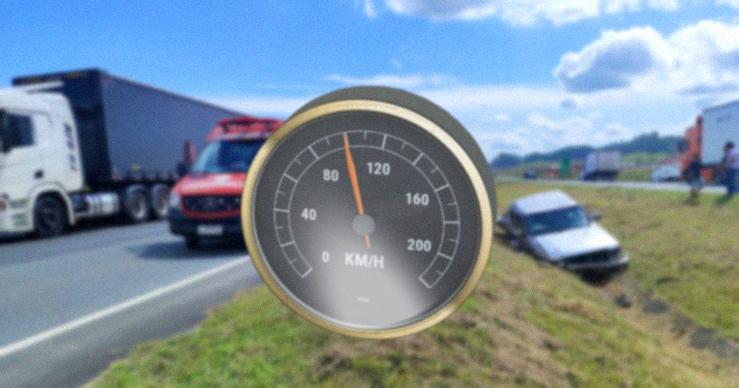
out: 100 km/h
